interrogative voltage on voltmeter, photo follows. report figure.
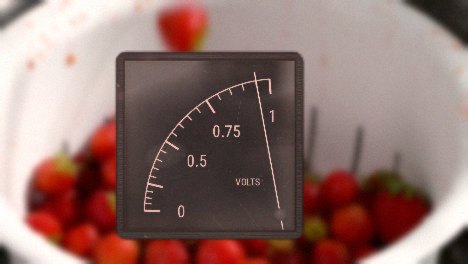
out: 0.95 V
